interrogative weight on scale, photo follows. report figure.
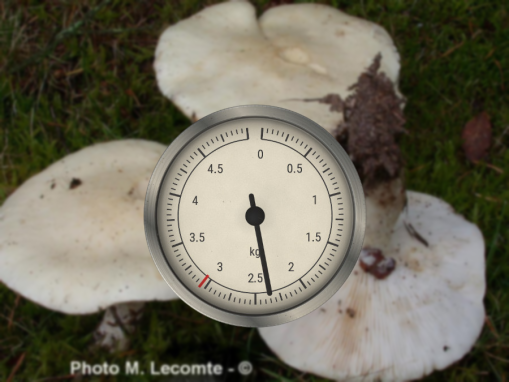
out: 2.35 kg
